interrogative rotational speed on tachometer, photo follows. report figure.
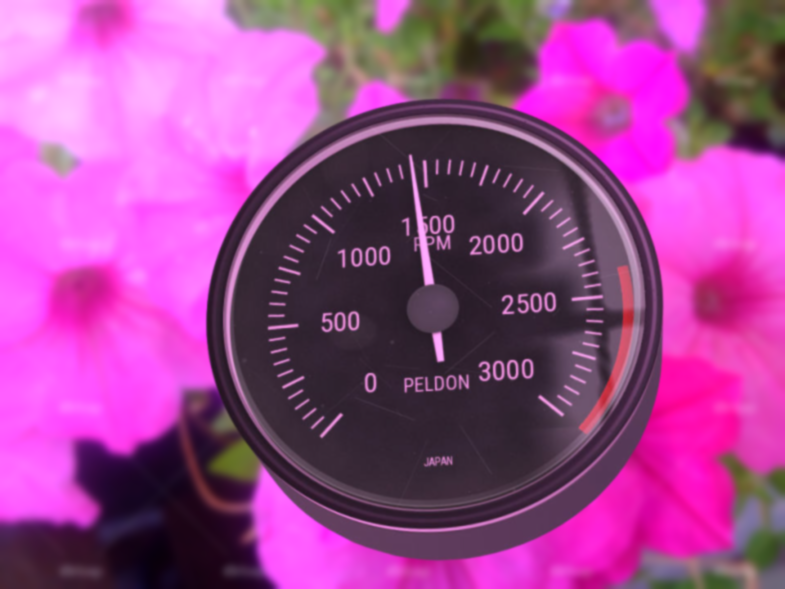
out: 1450 rpm
